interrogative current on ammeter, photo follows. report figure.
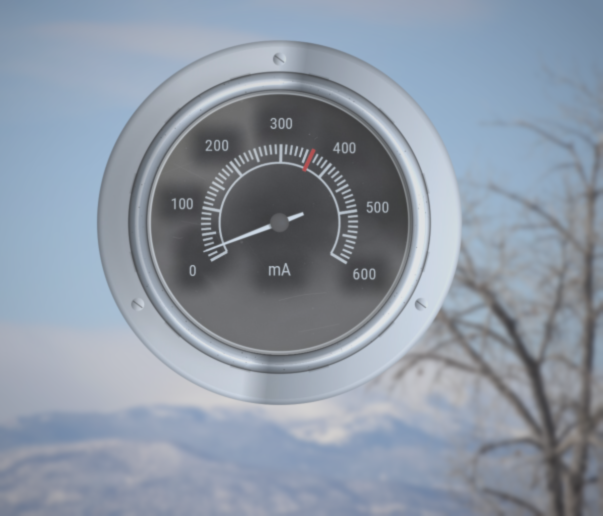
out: 20 mA
